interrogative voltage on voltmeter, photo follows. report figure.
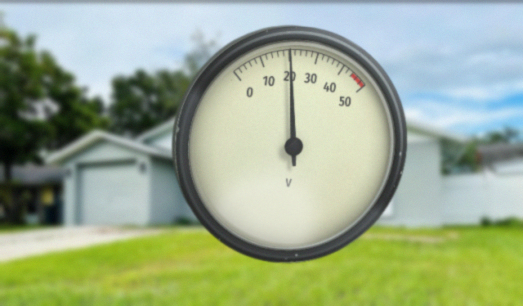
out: 20 V
